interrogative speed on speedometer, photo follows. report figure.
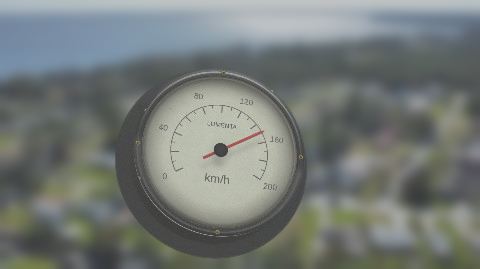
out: 150 km/h
